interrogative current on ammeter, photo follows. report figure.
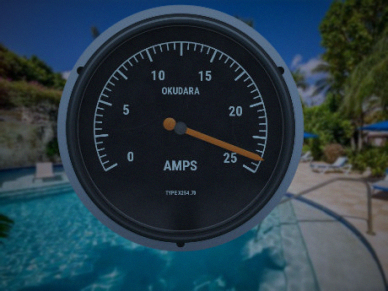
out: 24 A
